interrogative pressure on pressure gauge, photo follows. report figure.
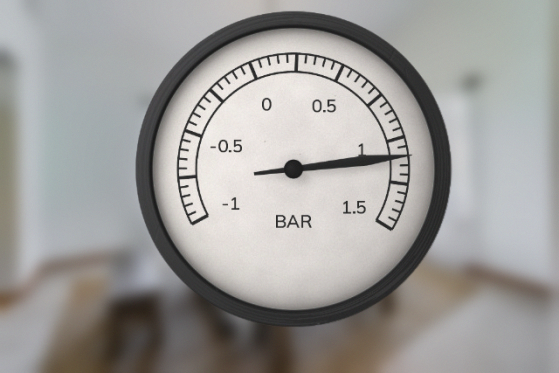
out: 1.1 bar
